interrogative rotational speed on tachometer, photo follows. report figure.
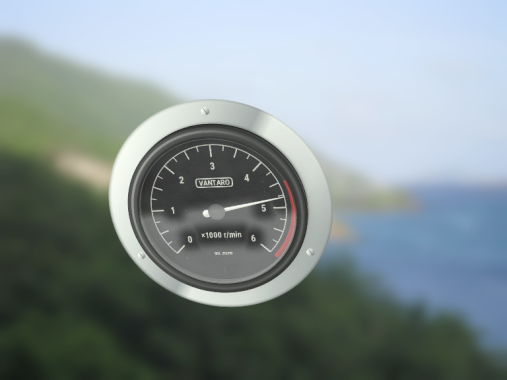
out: 4750 rpm
